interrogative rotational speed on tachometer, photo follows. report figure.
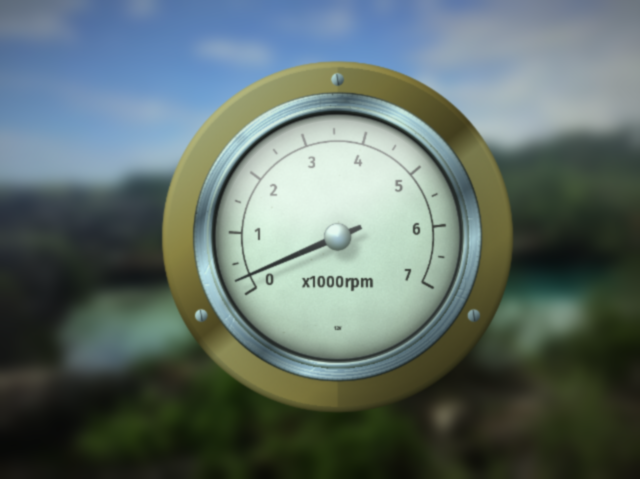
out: 250 rpm
